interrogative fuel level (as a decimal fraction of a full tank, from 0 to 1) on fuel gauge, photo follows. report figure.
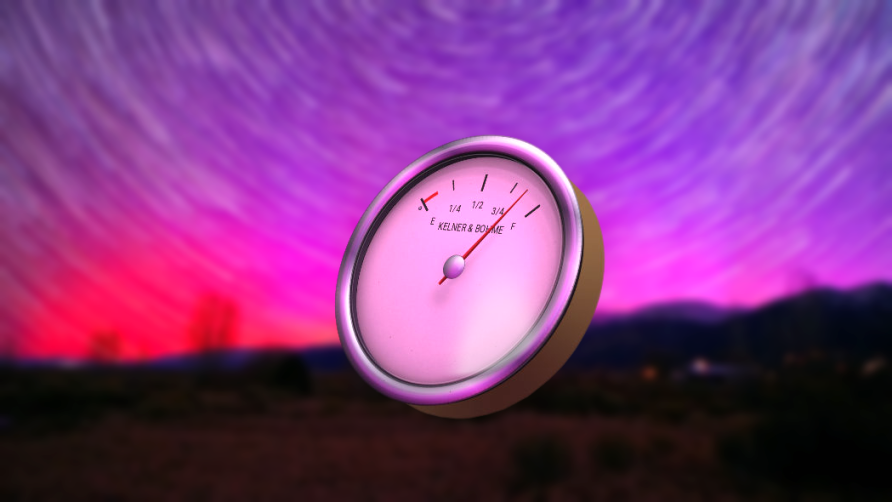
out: 0.875
